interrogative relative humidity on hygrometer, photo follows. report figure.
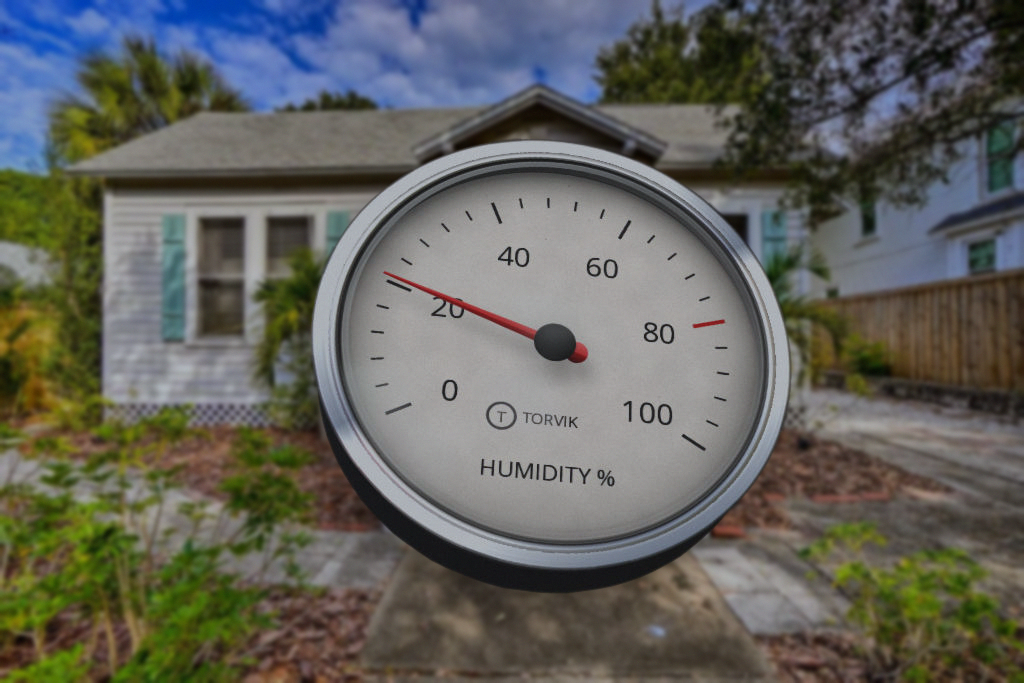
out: 20 %
